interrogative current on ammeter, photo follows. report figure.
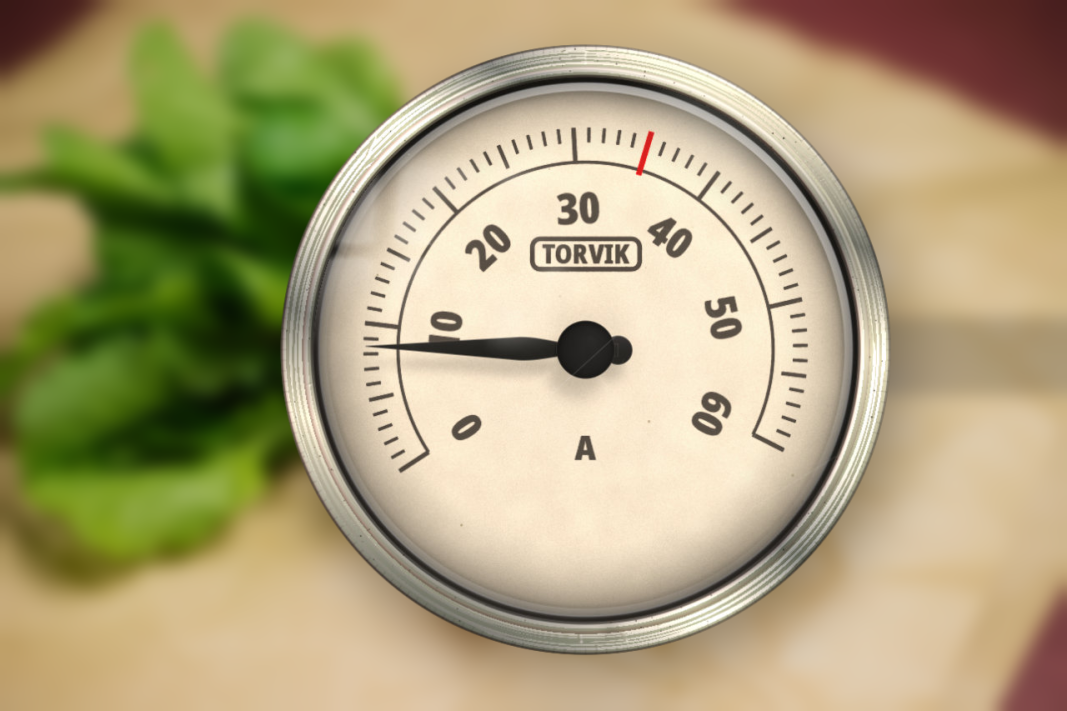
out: 8.5 A
